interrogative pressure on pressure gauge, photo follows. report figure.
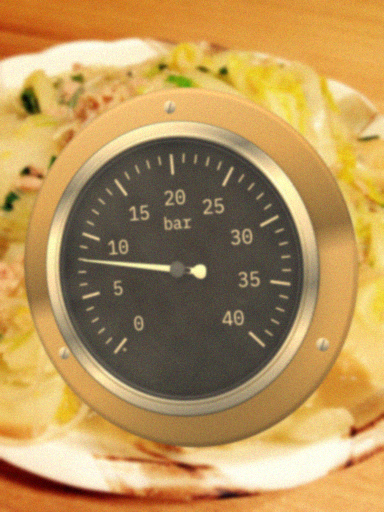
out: 8 bar
